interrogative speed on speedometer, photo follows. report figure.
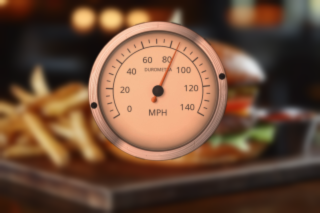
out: 85 mph
